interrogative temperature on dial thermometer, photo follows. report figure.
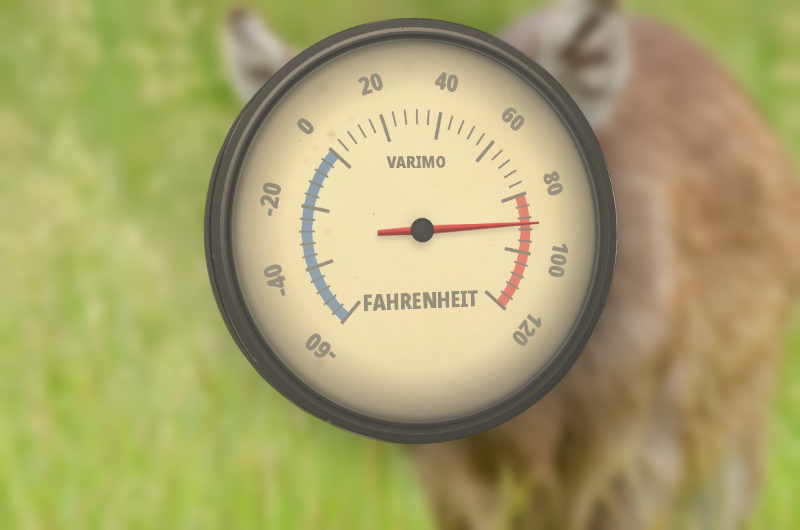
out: 90 °F
